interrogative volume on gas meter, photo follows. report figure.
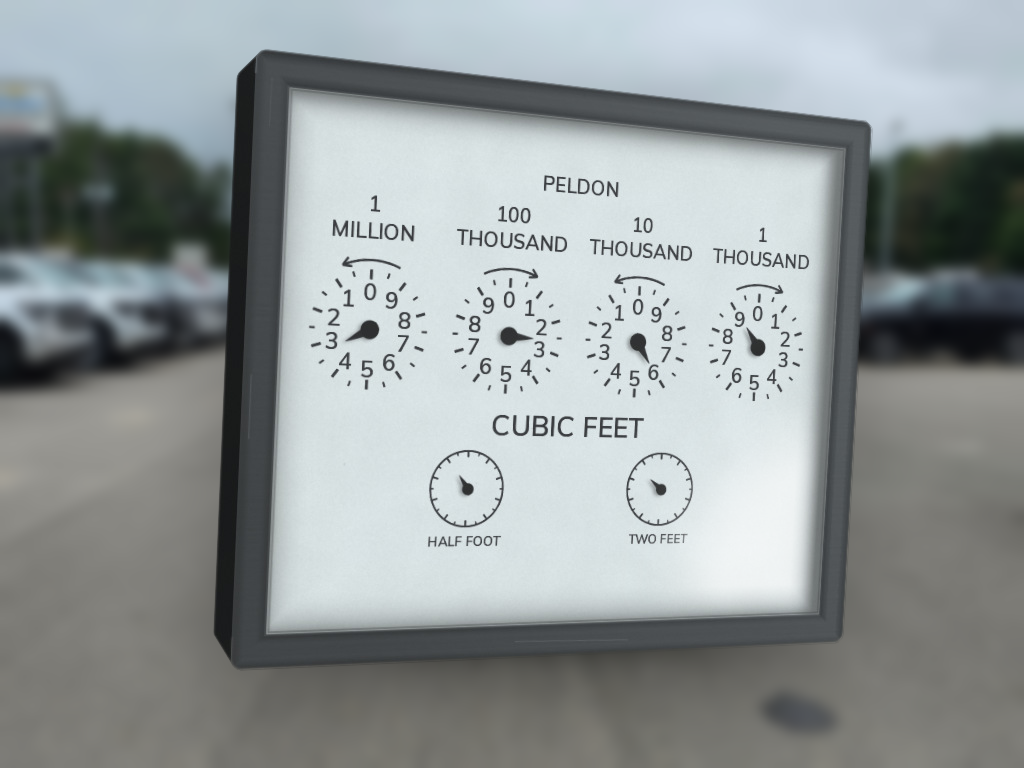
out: 325900 ft³
